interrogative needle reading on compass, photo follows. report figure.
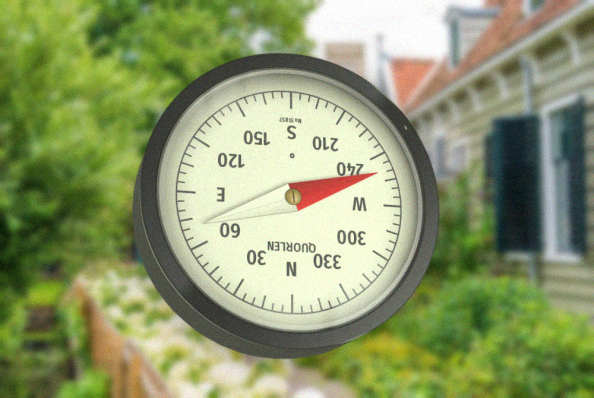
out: 250 °
